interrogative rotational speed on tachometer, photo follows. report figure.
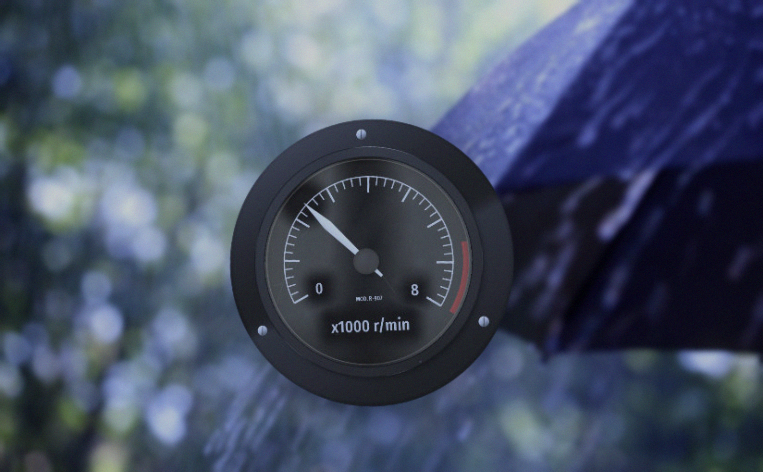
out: 2400 rpm
